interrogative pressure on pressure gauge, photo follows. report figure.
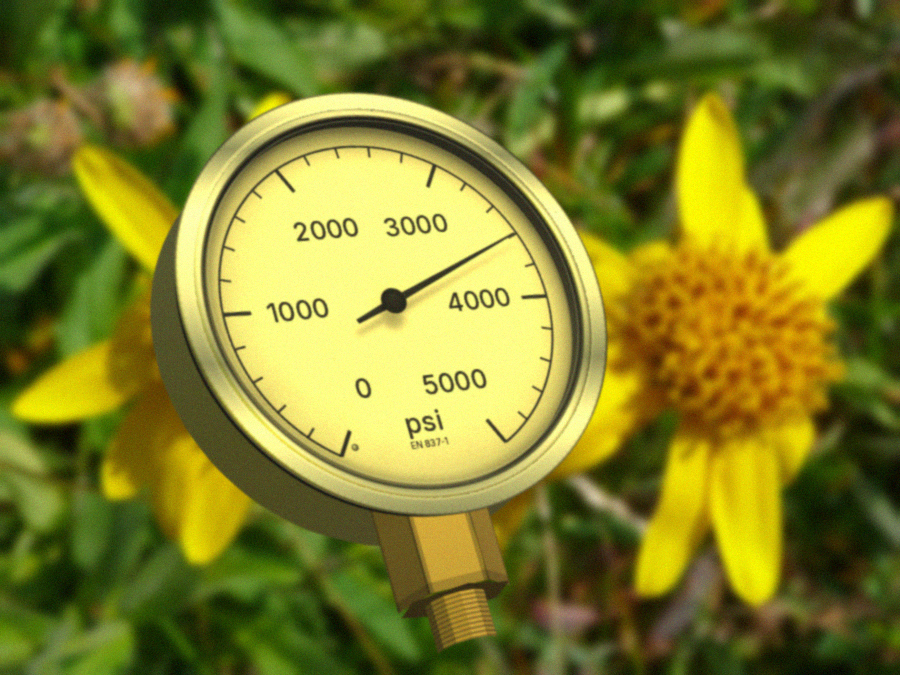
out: 3600 psi
